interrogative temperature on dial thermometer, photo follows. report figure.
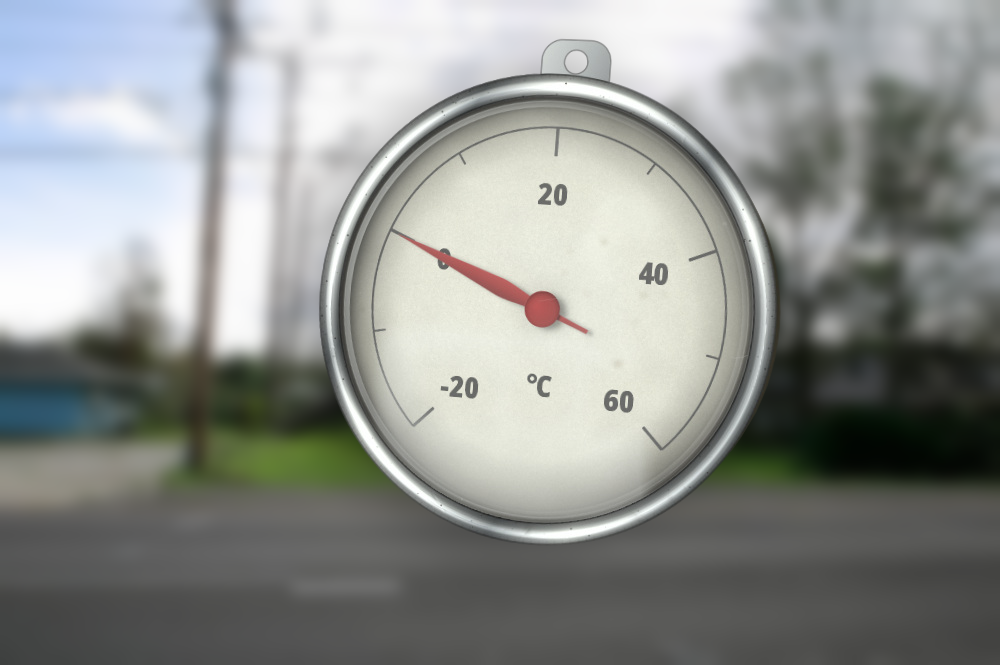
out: 0 °C
